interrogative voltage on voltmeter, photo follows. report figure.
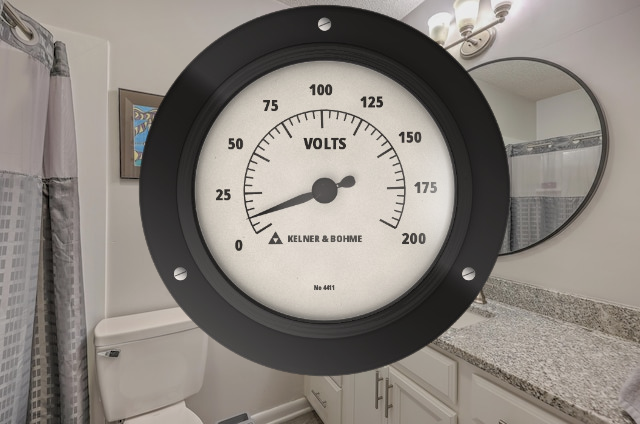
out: 10 V
